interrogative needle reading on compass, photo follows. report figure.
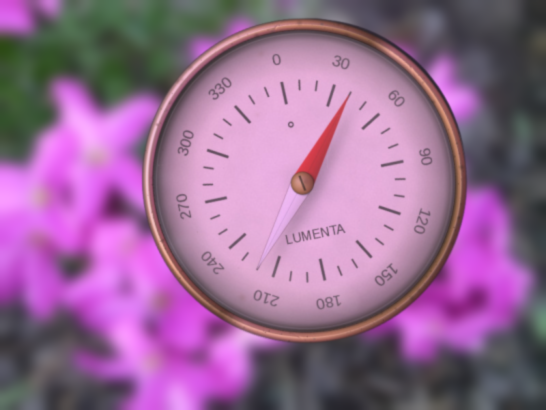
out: 40 °
